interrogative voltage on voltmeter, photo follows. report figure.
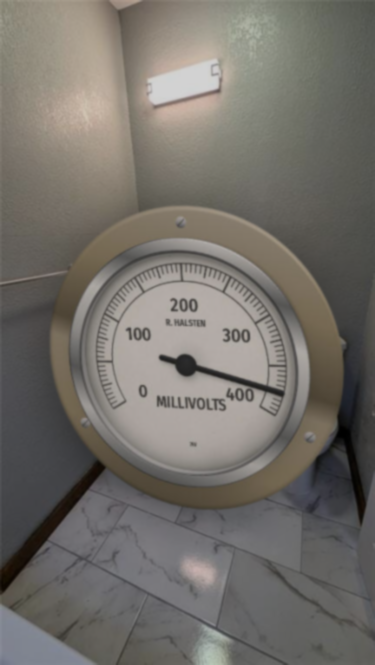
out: 375 mV
